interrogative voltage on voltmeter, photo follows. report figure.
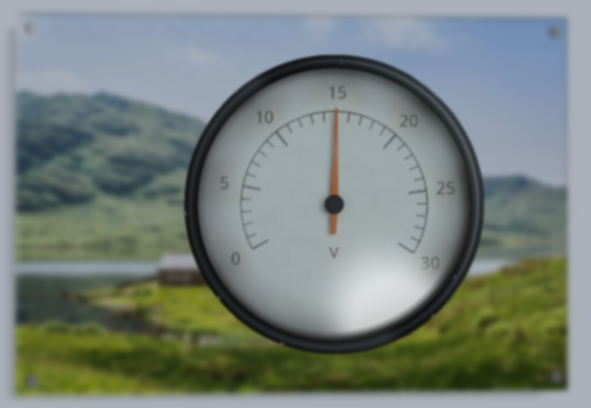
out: 15 V
